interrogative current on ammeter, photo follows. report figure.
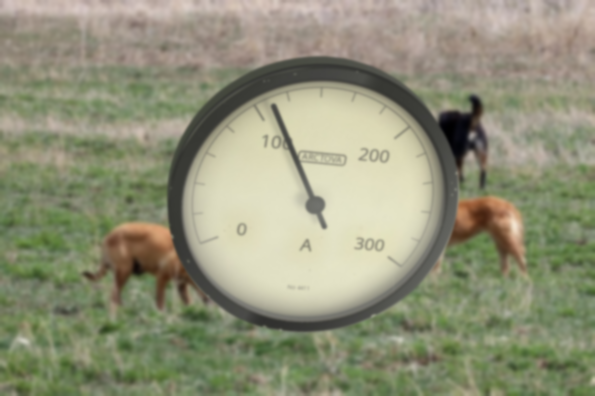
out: 110 A
